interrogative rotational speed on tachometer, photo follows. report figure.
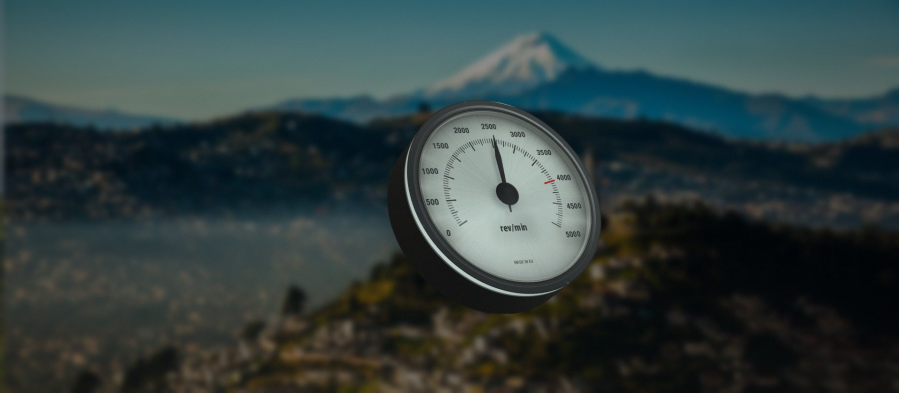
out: 2500 rpm
